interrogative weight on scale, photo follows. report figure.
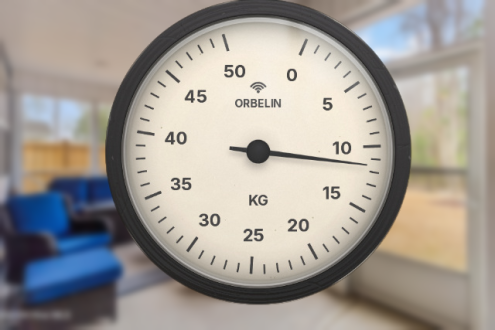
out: 11.5 kg
